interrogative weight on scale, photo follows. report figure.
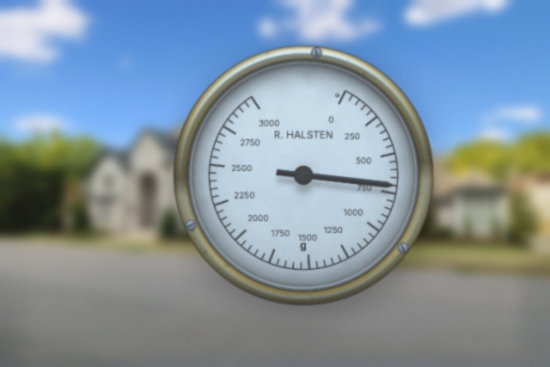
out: 700 g
